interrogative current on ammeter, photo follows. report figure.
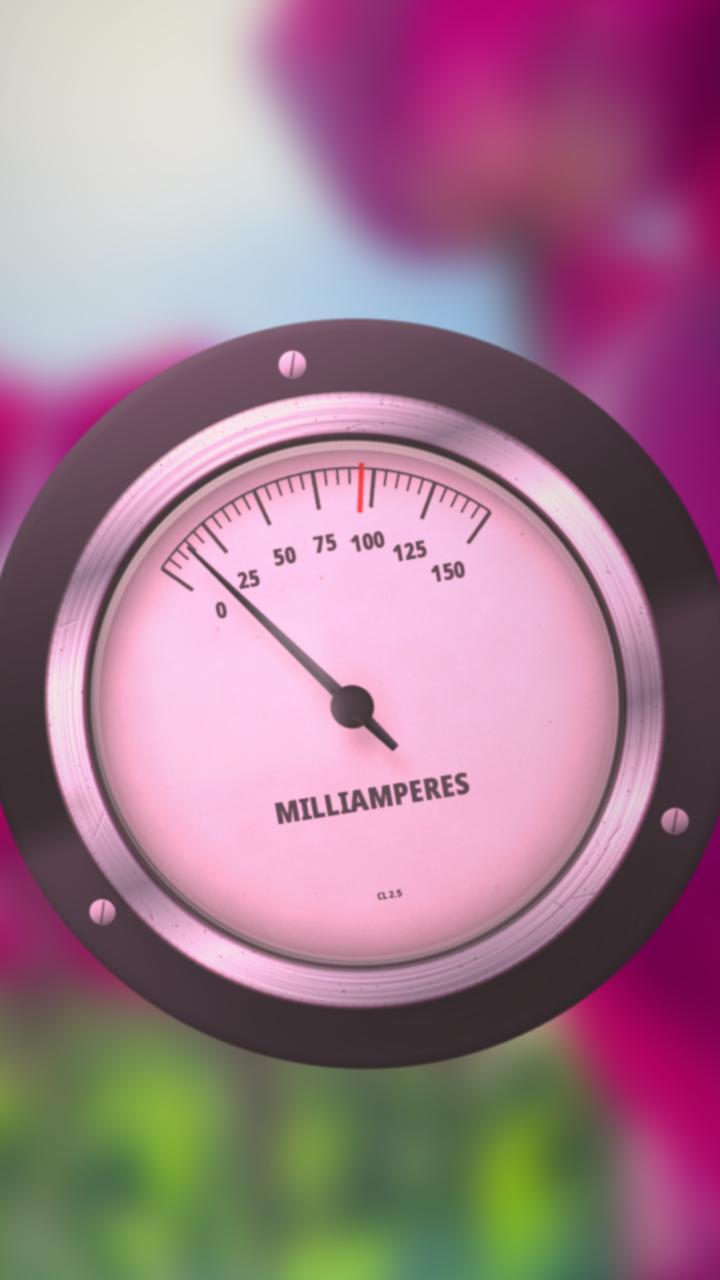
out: 15 mA
